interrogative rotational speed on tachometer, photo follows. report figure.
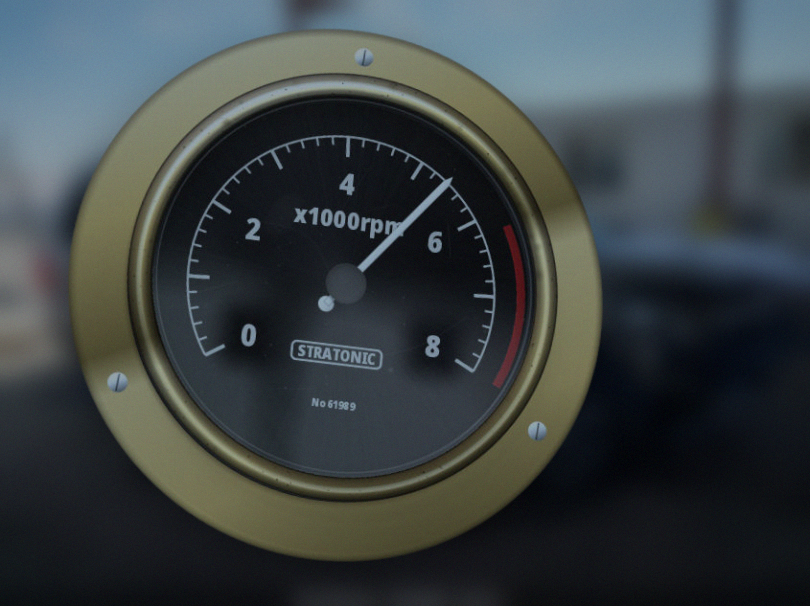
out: 5400 rpm
